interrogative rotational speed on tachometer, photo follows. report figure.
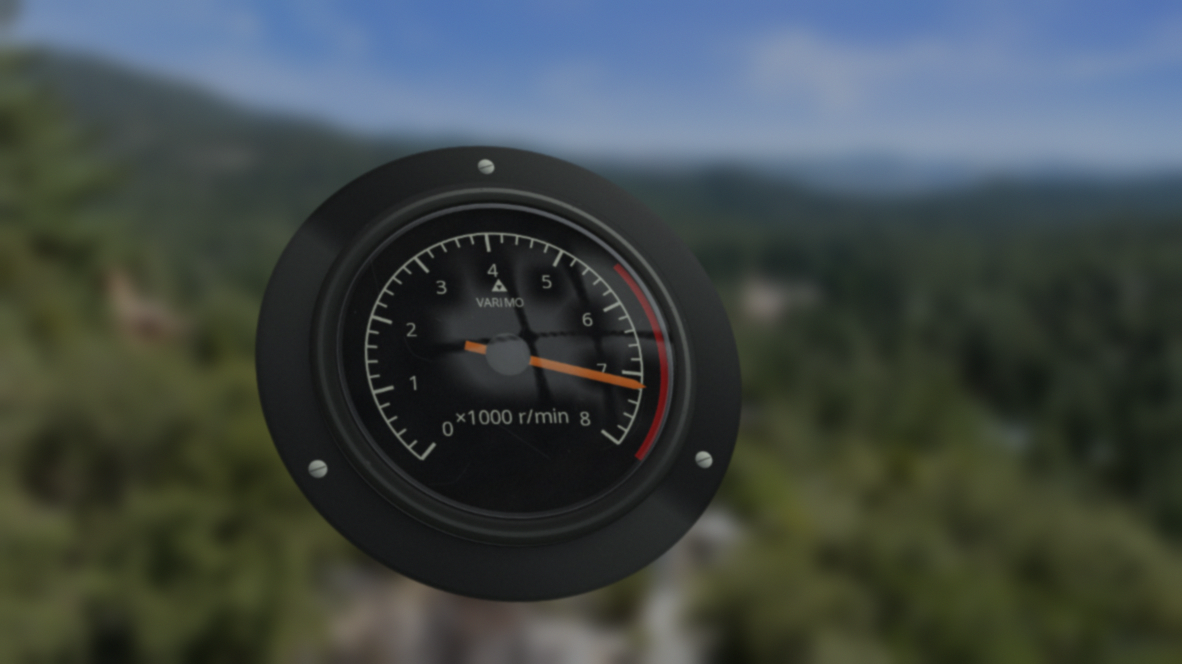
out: 7200 rpm
